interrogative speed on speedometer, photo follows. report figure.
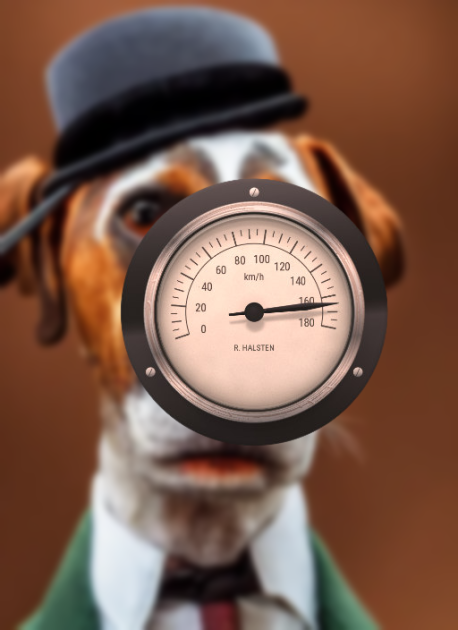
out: 165 km/h
